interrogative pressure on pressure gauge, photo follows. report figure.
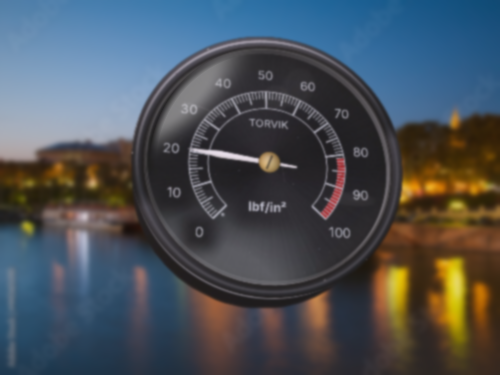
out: 20 psi
